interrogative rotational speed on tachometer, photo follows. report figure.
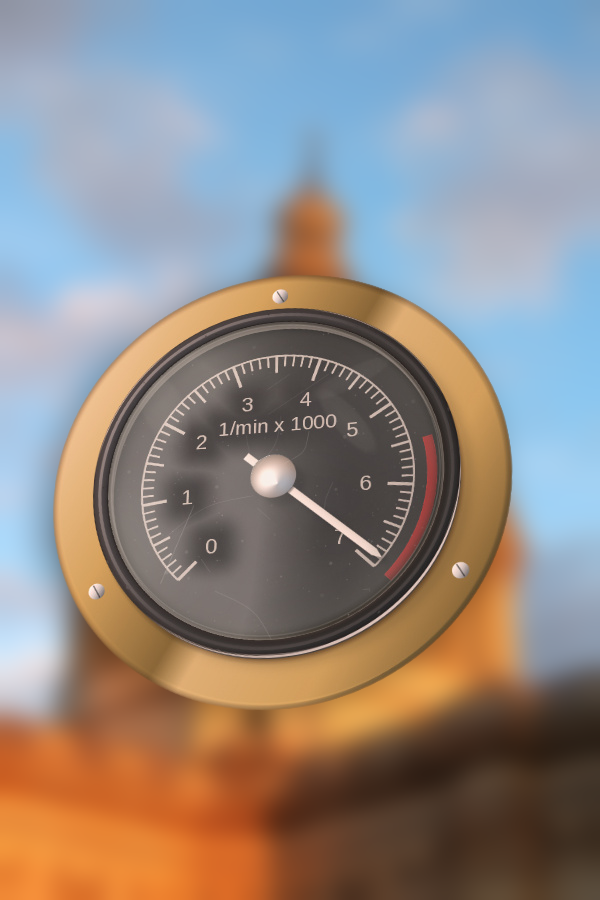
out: 6900 rpm
